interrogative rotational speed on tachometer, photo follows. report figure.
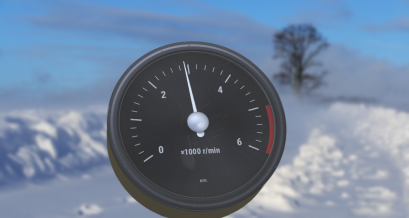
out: 2900 rpm
